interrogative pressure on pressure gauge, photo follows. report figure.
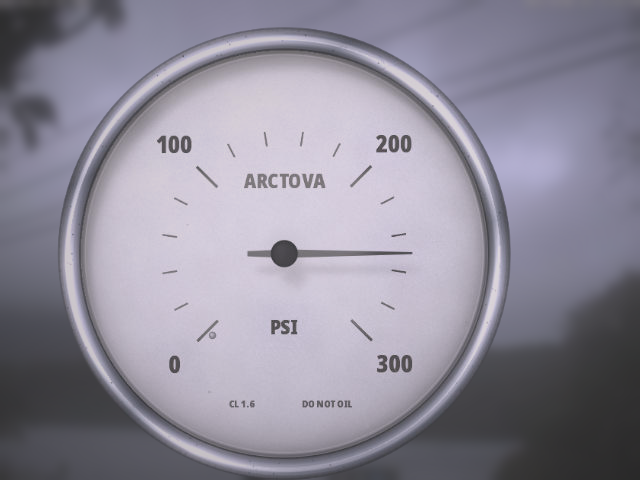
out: 250 psi
